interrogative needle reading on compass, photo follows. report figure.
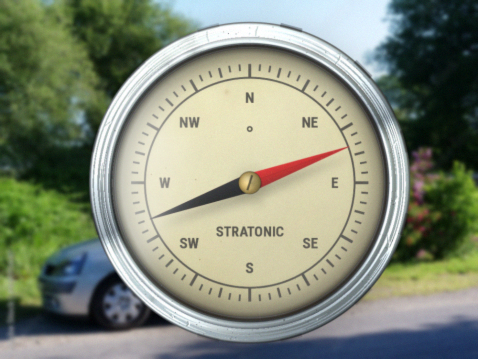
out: 70 °
